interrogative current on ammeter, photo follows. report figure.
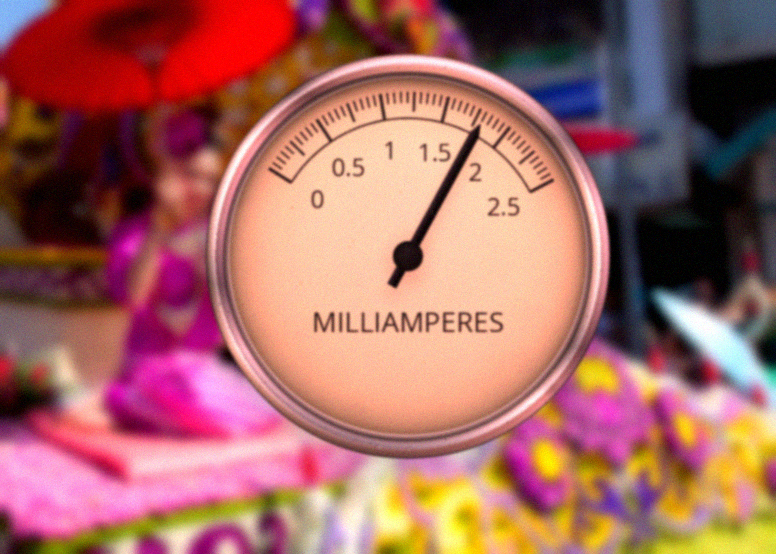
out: 1.8 mA
